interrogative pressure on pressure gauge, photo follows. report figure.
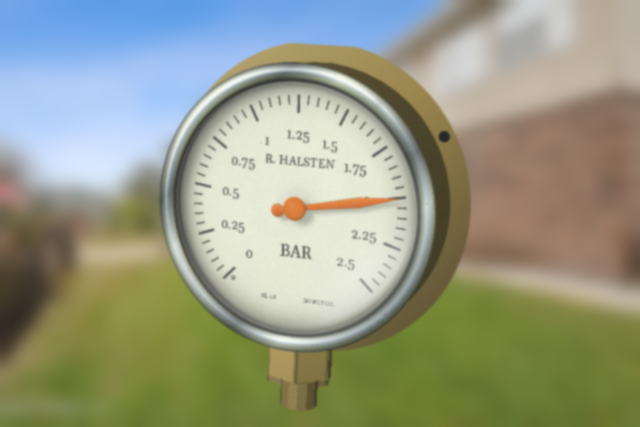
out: 2 bar
